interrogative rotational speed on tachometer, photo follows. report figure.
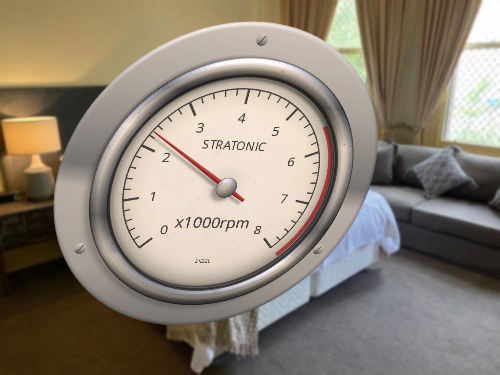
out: 2300 rpm
